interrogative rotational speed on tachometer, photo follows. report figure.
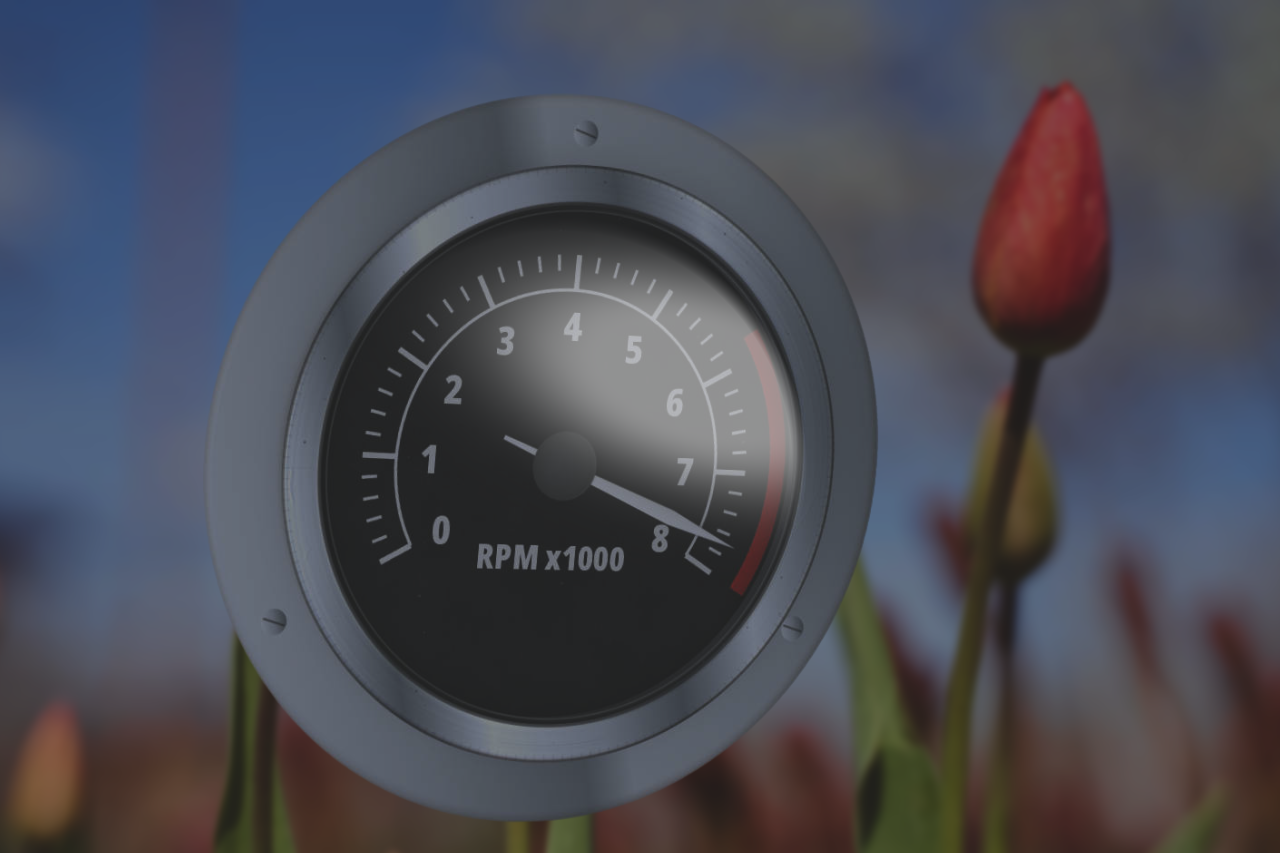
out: 7700 rpm
